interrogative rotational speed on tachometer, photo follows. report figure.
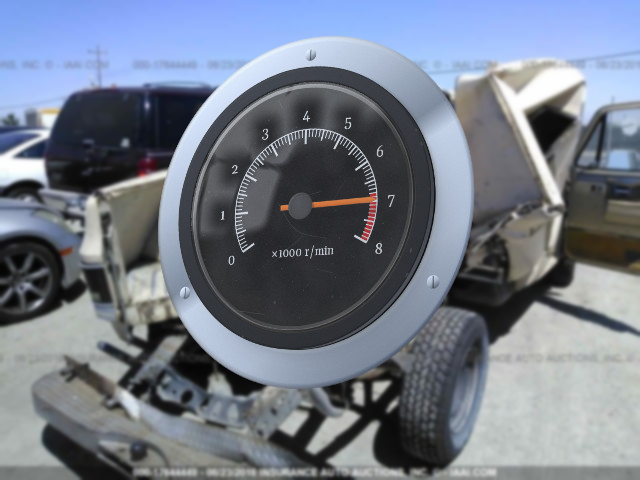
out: 7000 rpm
